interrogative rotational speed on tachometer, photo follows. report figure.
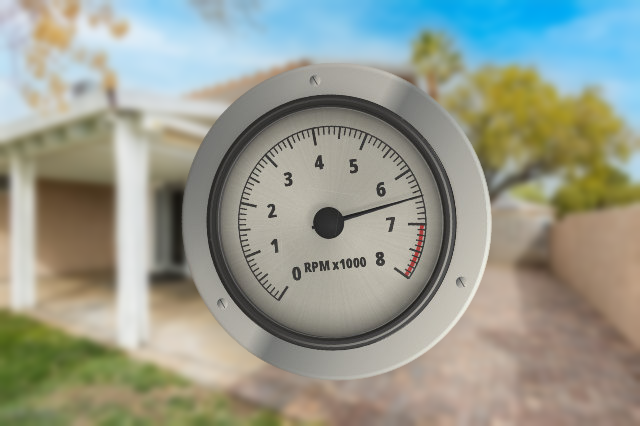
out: 6500 rpm
